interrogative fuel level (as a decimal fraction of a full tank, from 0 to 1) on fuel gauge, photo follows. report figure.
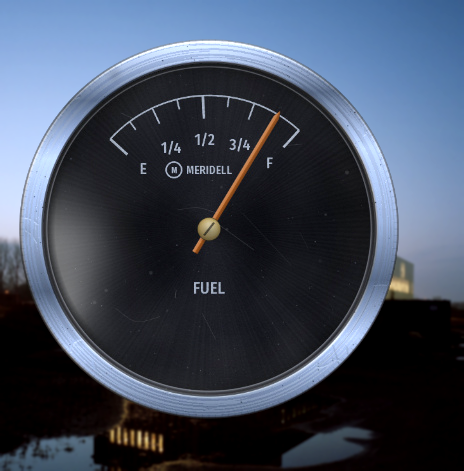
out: 0.875
